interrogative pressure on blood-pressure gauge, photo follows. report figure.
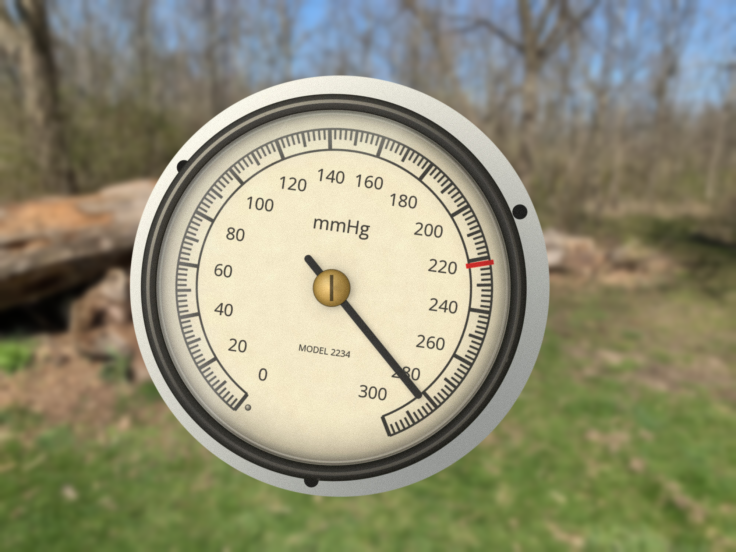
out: 282 mmHg
